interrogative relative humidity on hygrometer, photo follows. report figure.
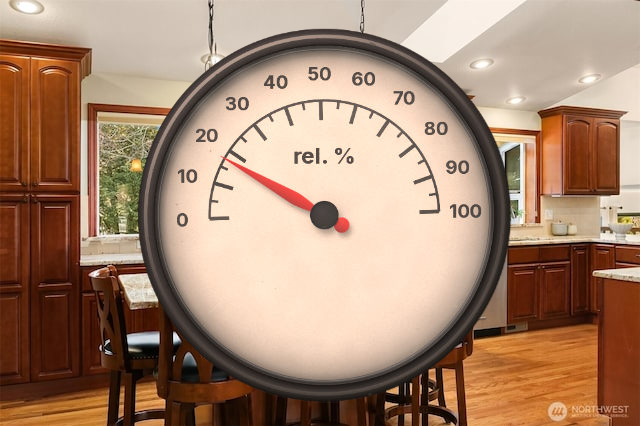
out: 17.5 %
